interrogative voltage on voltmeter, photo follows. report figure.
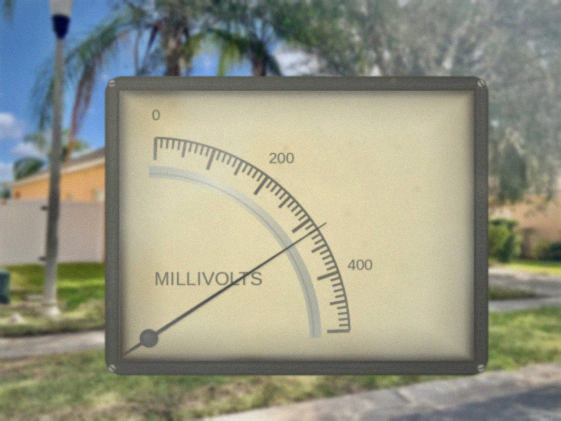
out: 320 mV
